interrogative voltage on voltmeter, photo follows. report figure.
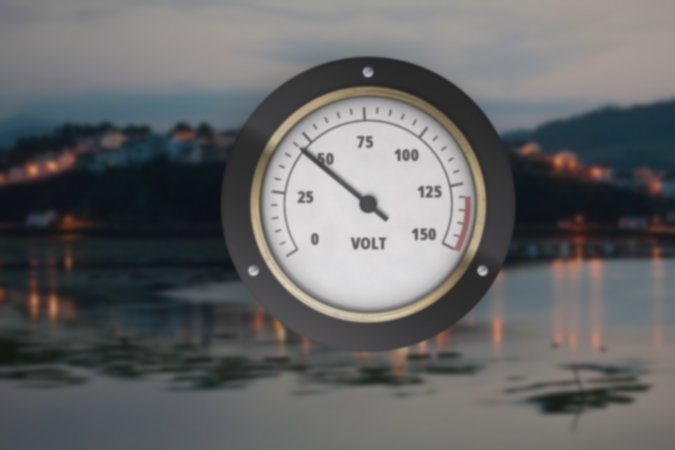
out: 45 V
